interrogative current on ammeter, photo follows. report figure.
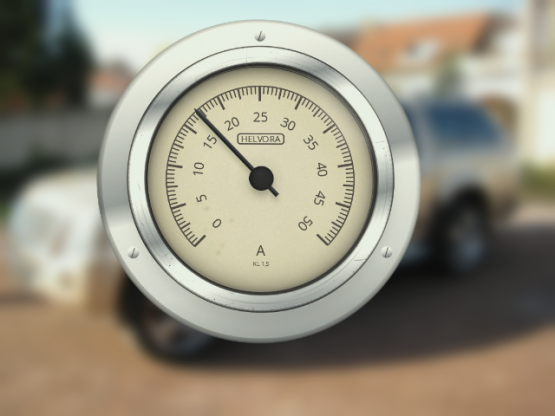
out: 17 A
